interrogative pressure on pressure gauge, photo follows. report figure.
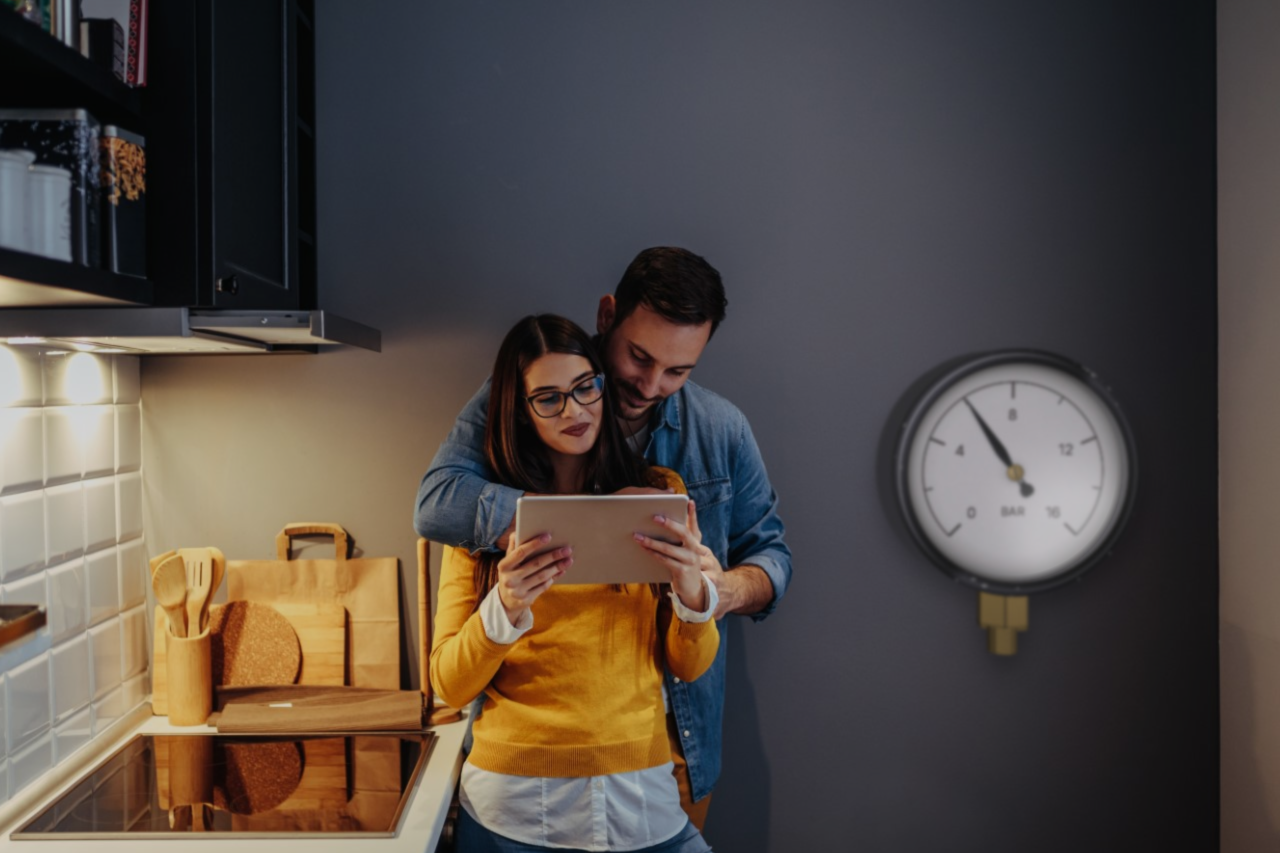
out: 6 bar
